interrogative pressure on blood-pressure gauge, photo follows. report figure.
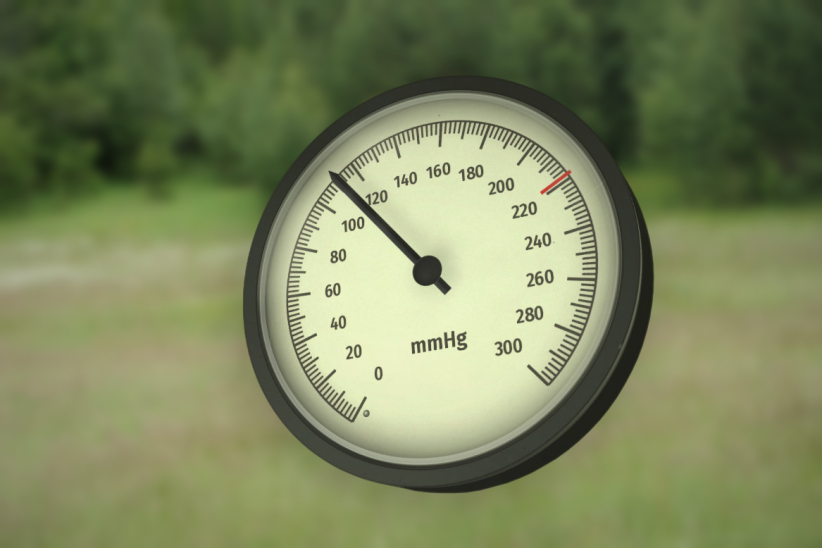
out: 112 mmHg
